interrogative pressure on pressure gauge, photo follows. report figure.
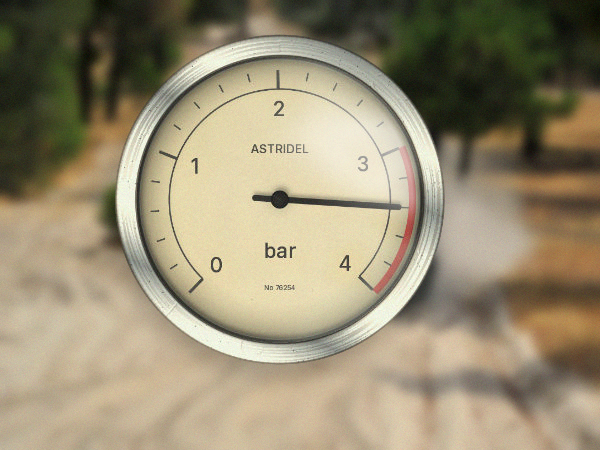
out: 3.4 bar
